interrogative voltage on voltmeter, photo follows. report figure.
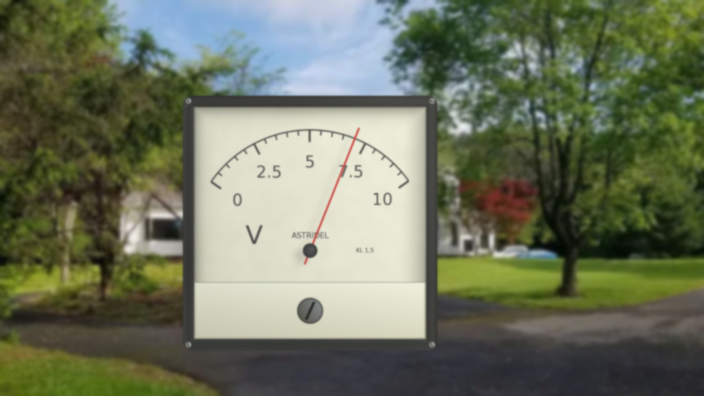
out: 7 V
